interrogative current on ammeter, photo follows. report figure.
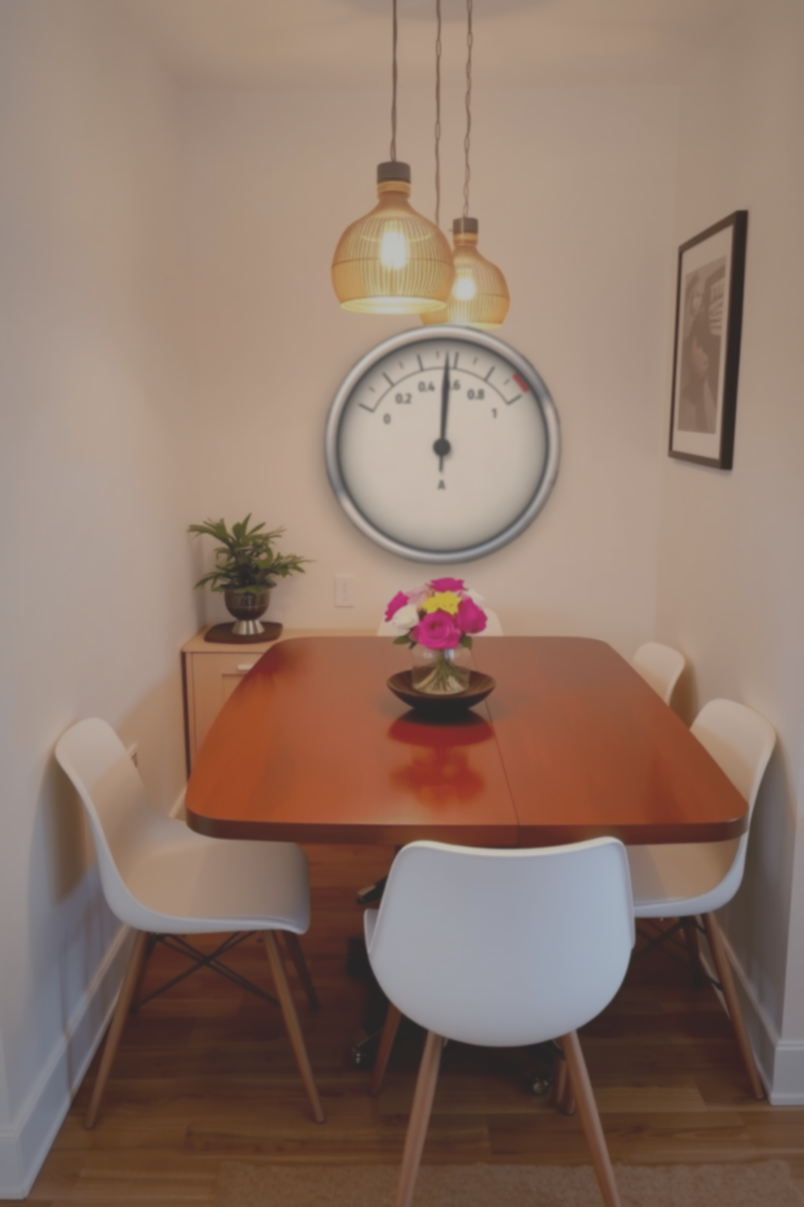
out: 0.55 A
